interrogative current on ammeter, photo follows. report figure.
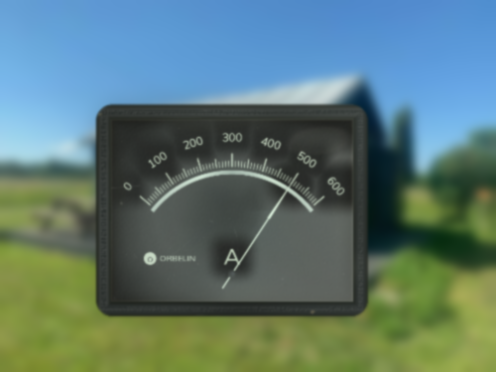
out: 500 A
